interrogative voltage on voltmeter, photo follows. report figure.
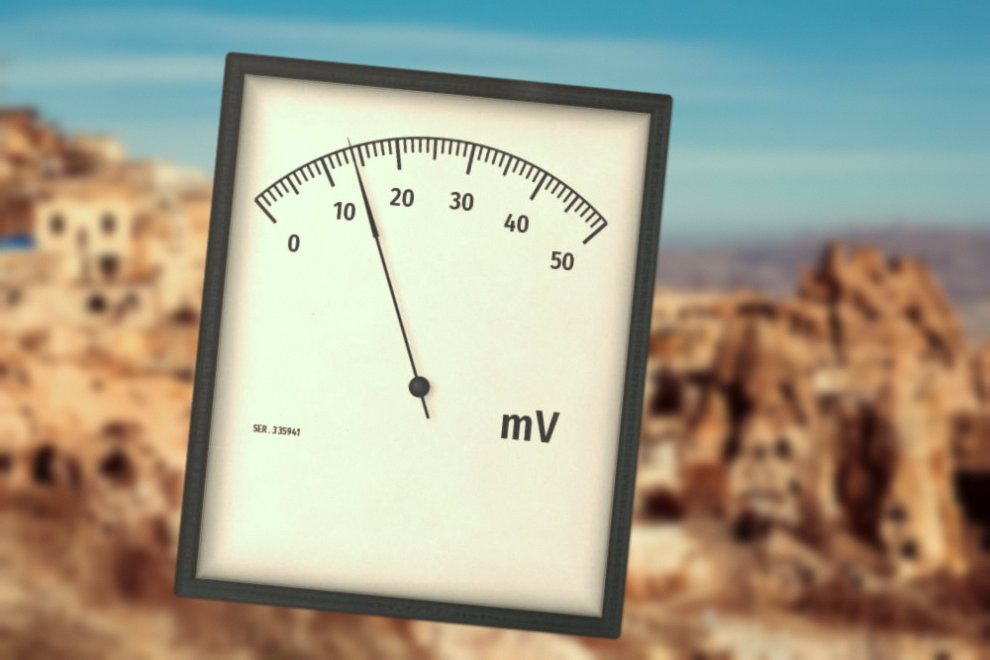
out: 14 mV
